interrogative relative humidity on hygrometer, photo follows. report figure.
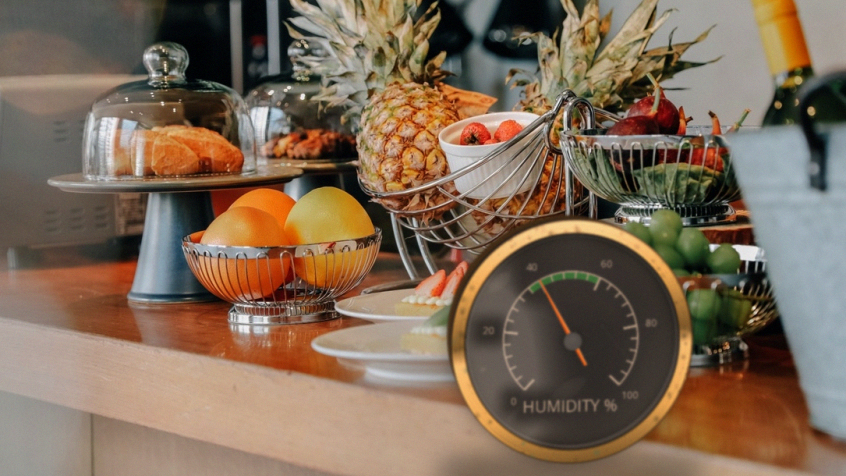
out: 40 %
